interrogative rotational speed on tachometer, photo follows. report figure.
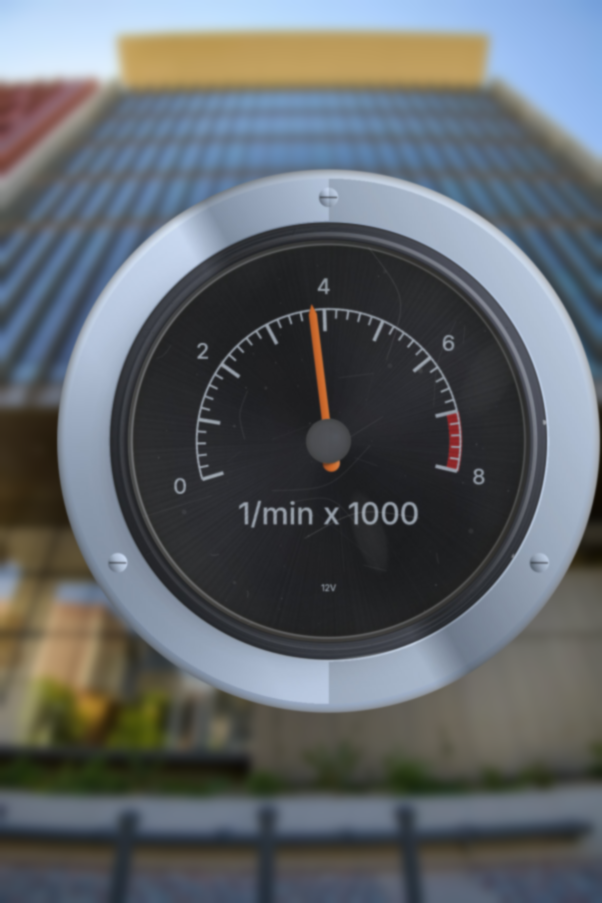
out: 3800 rpm
